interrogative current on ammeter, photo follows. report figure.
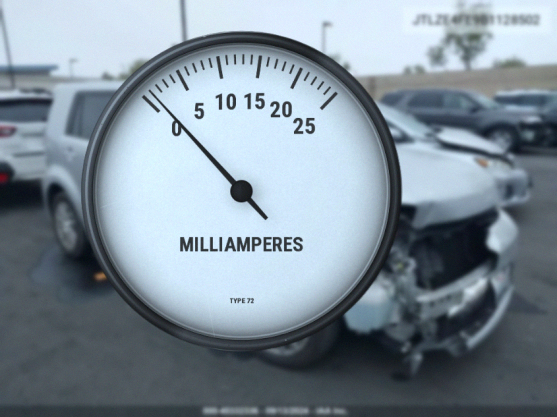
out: 1 mA
